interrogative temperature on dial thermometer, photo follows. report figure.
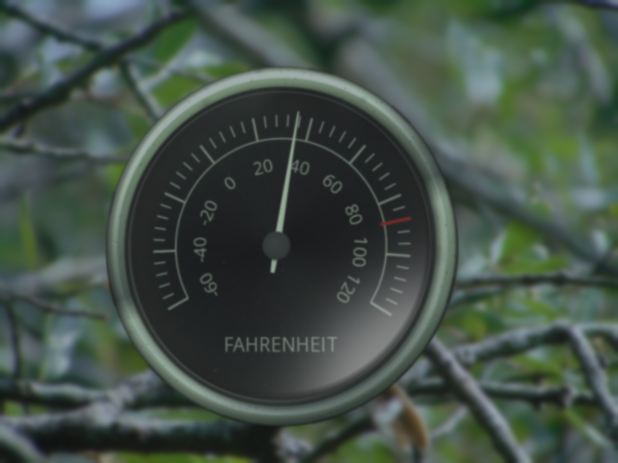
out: 36 °F
